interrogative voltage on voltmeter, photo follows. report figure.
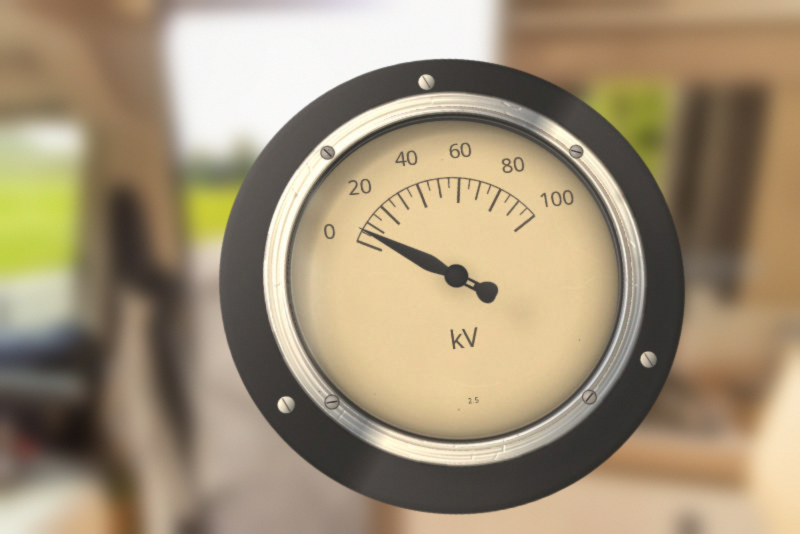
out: 5 kV
